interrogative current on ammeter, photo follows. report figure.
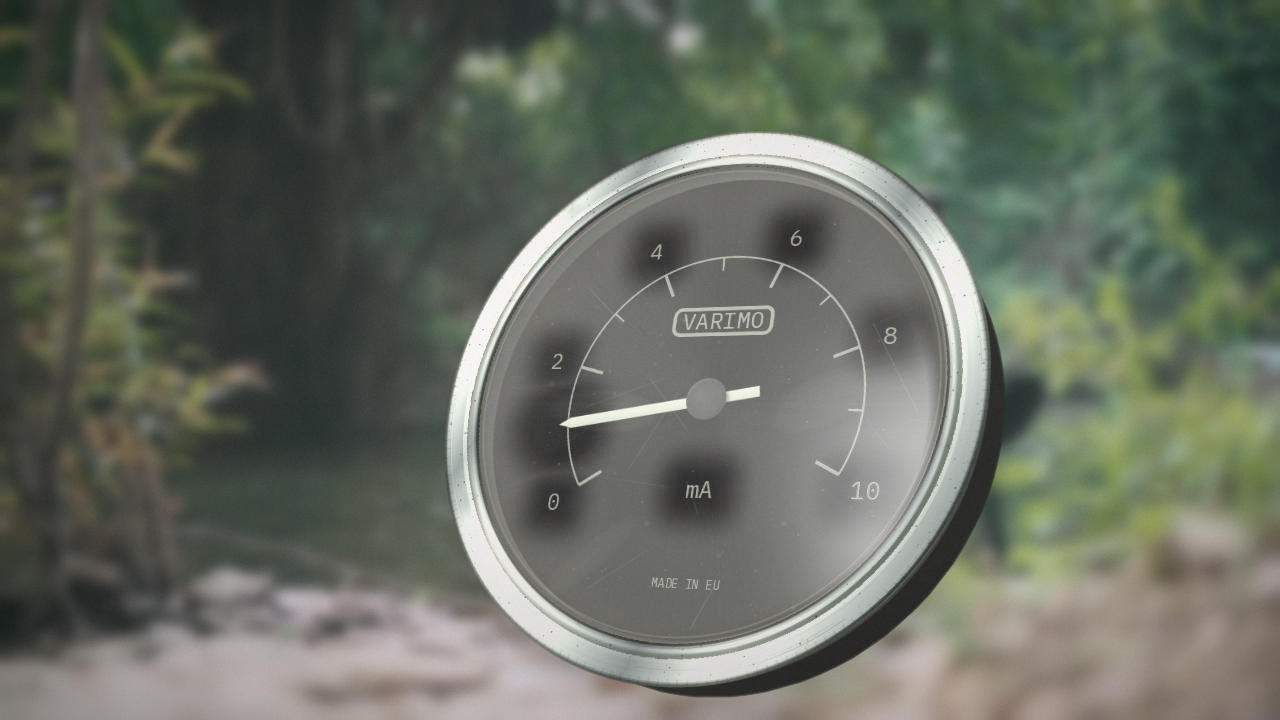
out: 1 mA
